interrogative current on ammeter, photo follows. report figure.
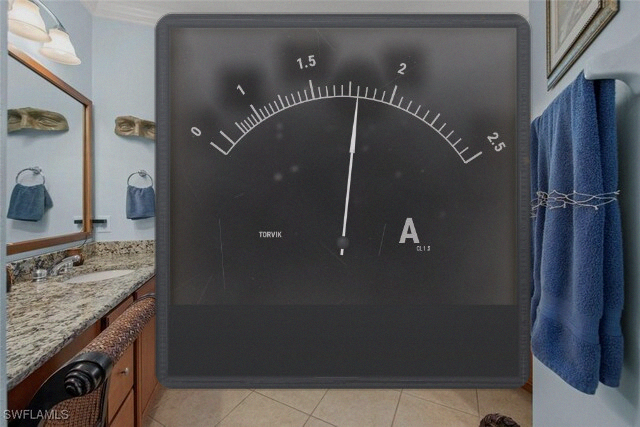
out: 1.8 A
